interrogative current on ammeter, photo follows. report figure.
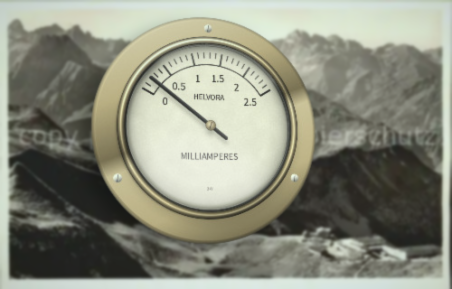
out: 0.2 mA
